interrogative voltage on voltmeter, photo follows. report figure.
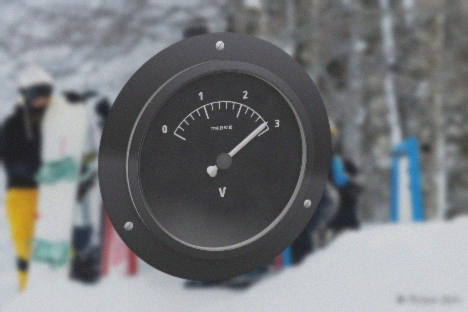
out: 2.8 V
